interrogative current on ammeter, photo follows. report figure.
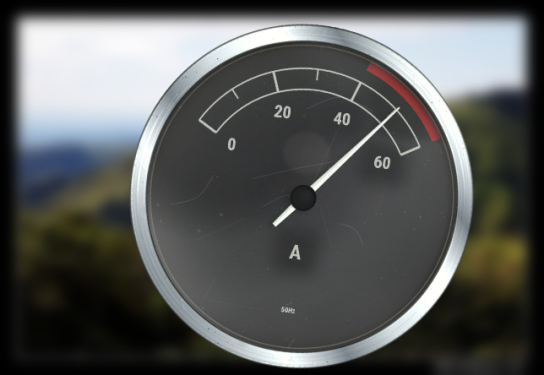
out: 50 A
